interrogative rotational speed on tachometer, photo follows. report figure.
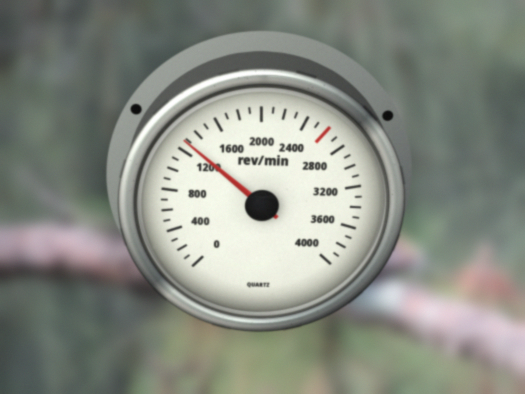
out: 1300 rpm
